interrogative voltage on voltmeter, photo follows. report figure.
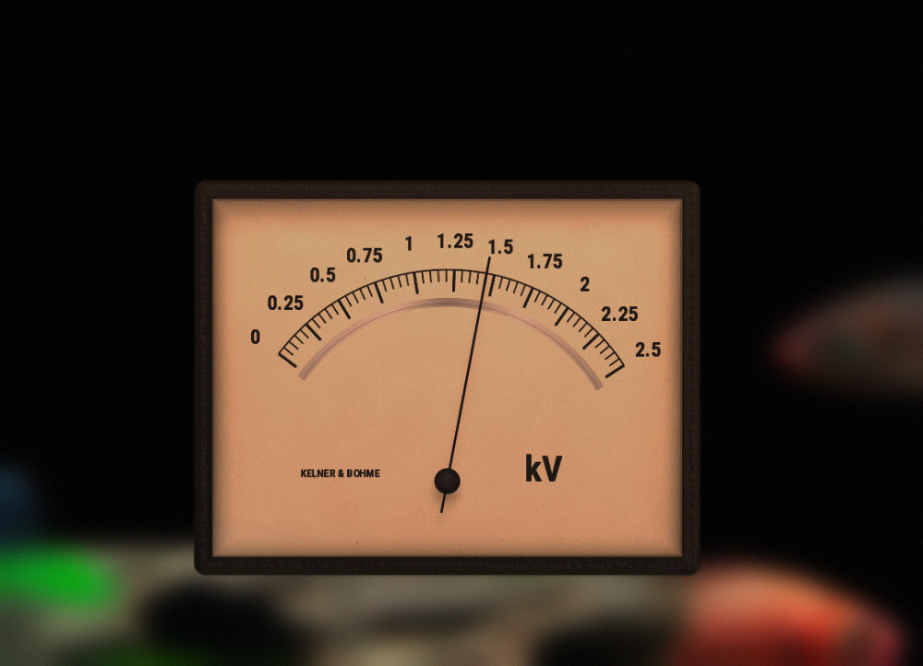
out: 1.45 kV
